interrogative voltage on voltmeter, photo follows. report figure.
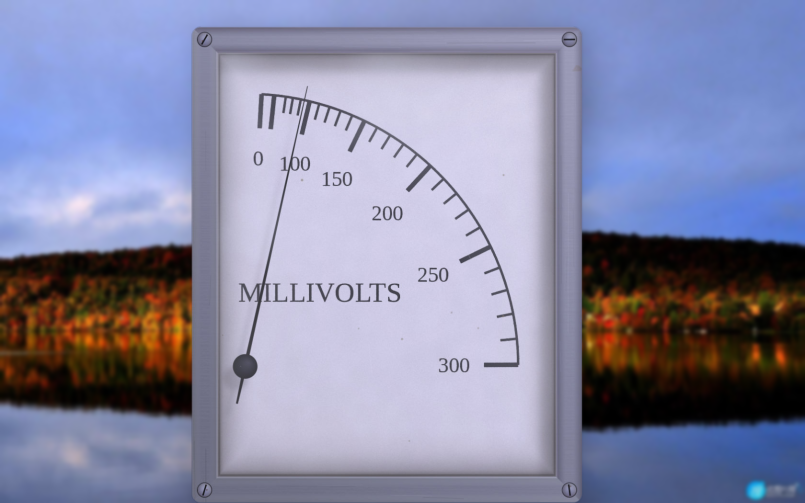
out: 95 mV
